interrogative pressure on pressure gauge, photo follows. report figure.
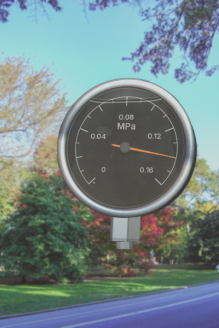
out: 0.14 MPa
